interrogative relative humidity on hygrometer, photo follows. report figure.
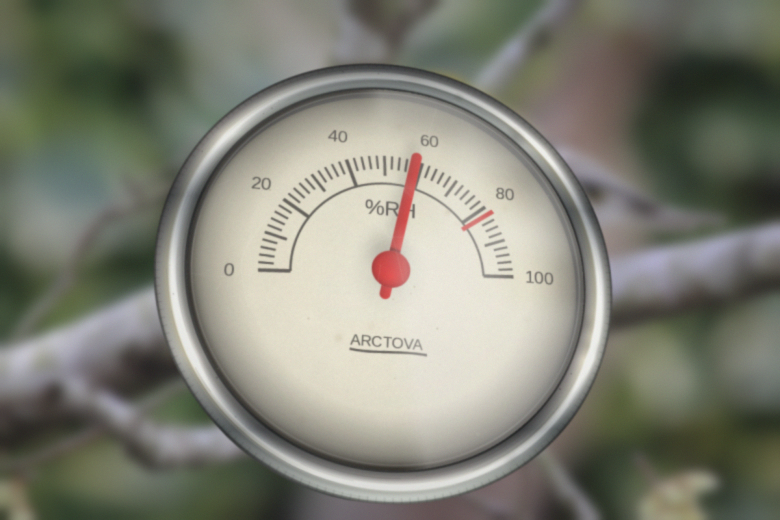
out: 58 %
